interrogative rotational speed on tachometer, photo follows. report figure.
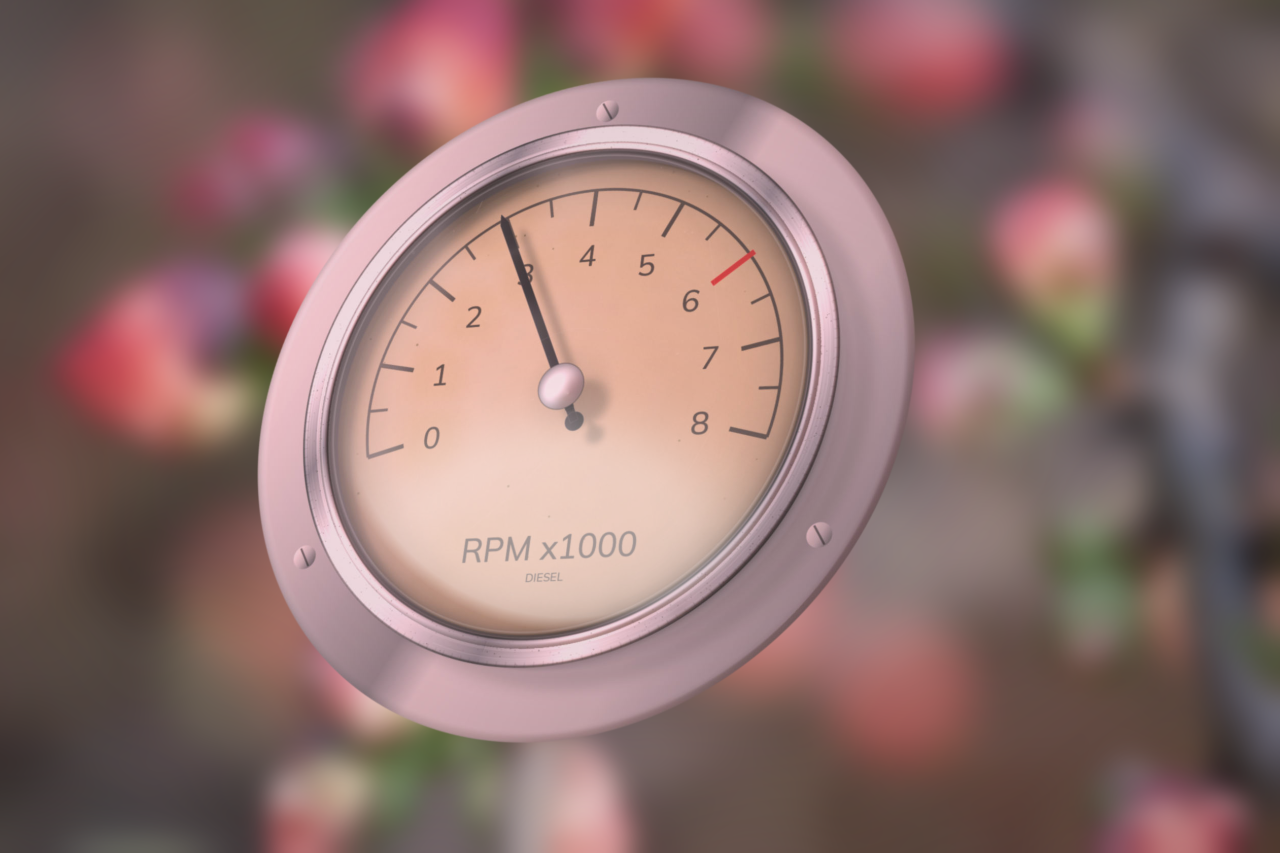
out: 3000 rpm
